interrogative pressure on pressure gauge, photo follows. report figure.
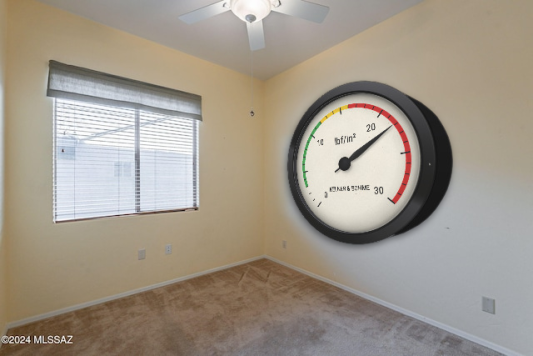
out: 22 psi
